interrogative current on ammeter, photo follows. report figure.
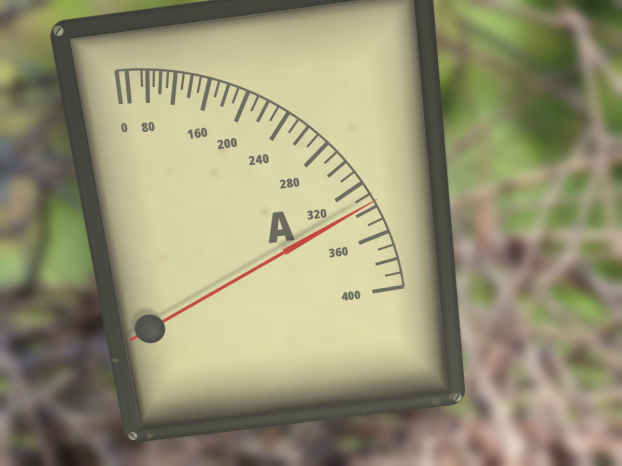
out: 335 A
